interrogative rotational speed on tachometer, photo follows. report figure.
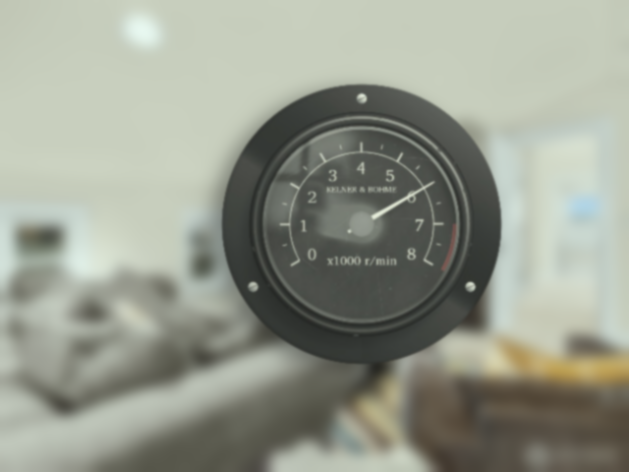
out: 6000 rpm
